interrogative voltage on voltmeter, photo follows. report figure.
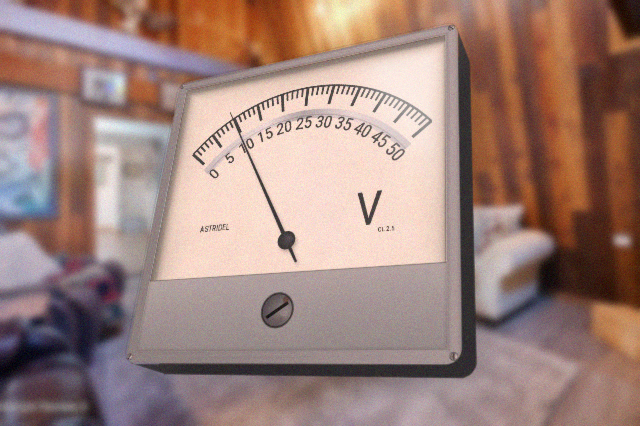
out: 10 V
